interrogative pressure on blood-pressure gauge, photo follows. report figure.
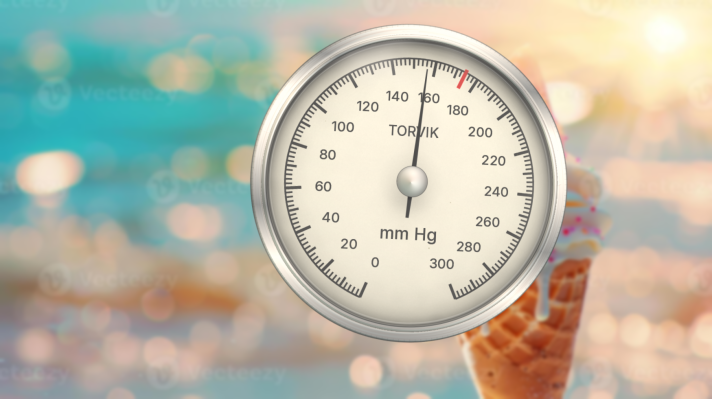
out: 156 mmHg
